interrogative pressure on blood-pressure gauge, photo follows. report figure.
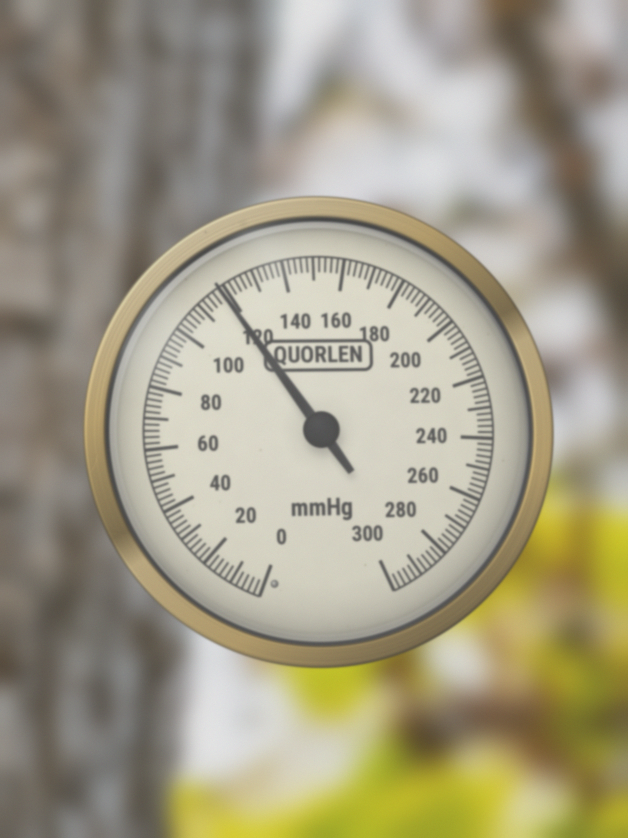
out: 118 mmHg
